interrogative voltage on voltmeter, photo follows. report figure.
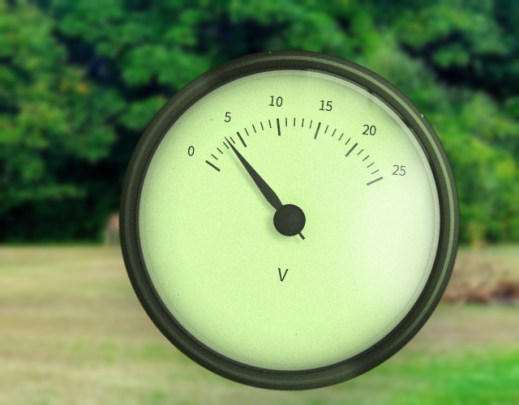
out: 3.5 V
